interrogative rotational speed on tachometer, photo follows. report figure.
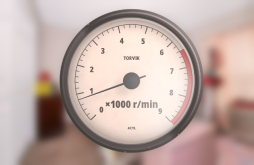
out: 800 rpm
